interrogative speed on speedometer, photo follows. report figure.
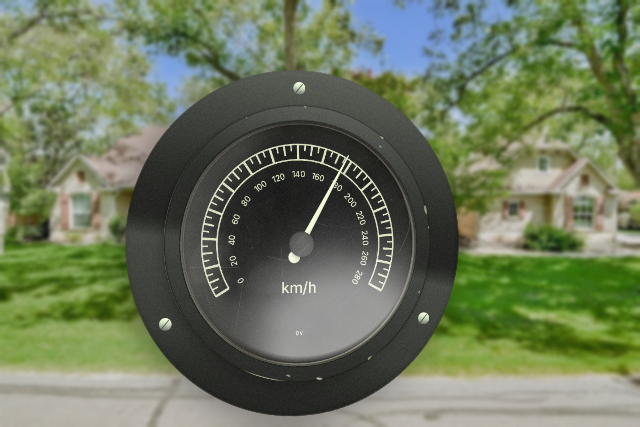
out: 175 km/h
